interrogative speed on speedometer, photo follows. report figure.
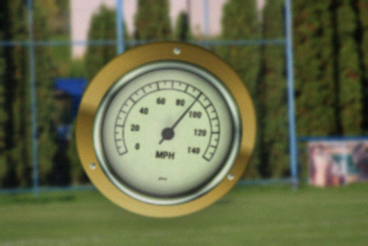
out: 90 mph
